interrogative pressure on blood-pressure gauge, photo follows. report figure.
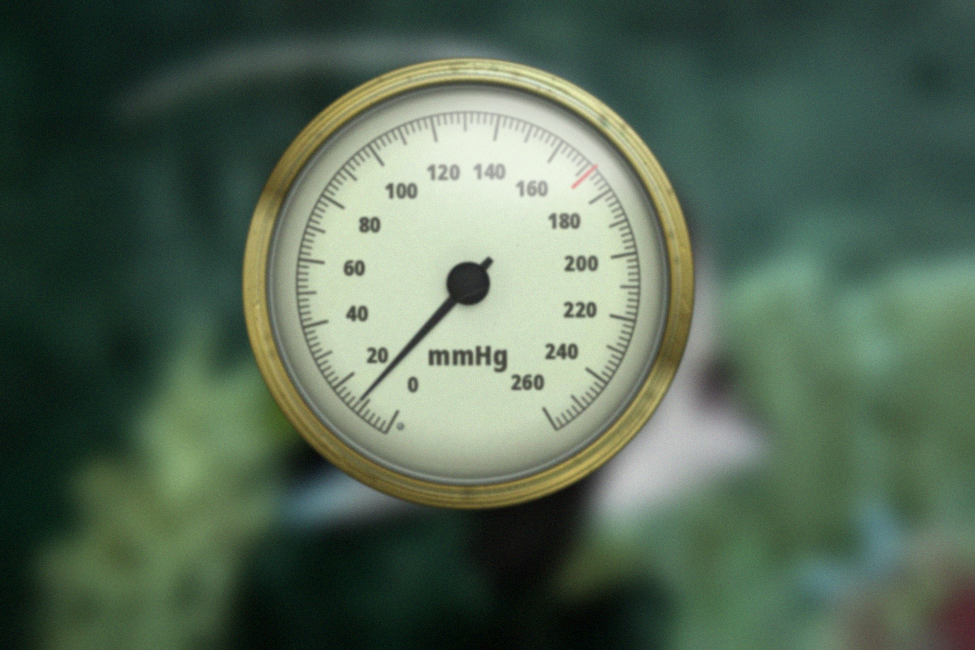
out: 12 mmHg
